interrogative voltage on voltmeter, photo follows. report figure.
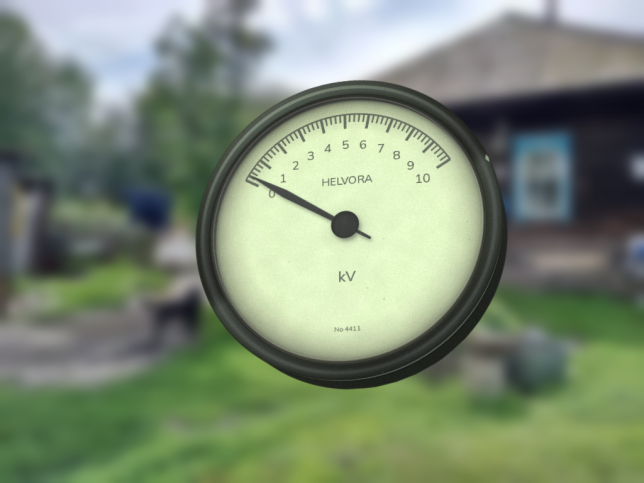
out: 0.2 kV
